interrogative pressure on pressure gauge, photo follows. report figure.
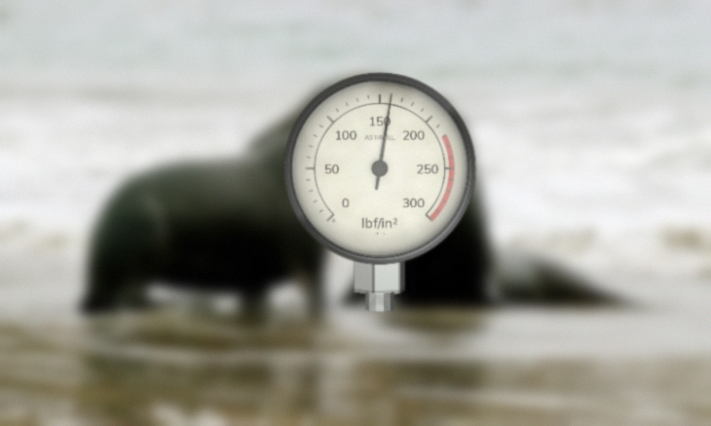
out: 160 psi
